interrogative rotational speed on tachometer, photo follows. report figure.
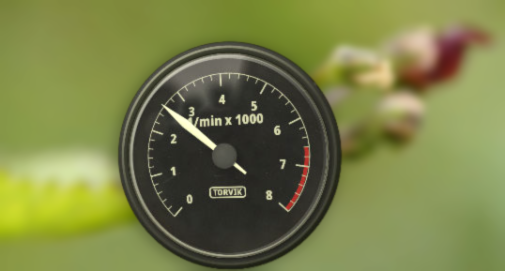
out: 2600 rpm
